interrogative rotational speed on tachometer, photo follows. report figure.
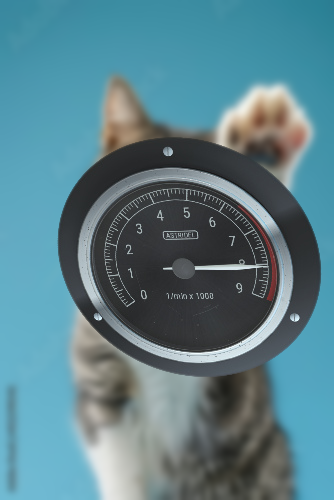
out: 8000 rpm
